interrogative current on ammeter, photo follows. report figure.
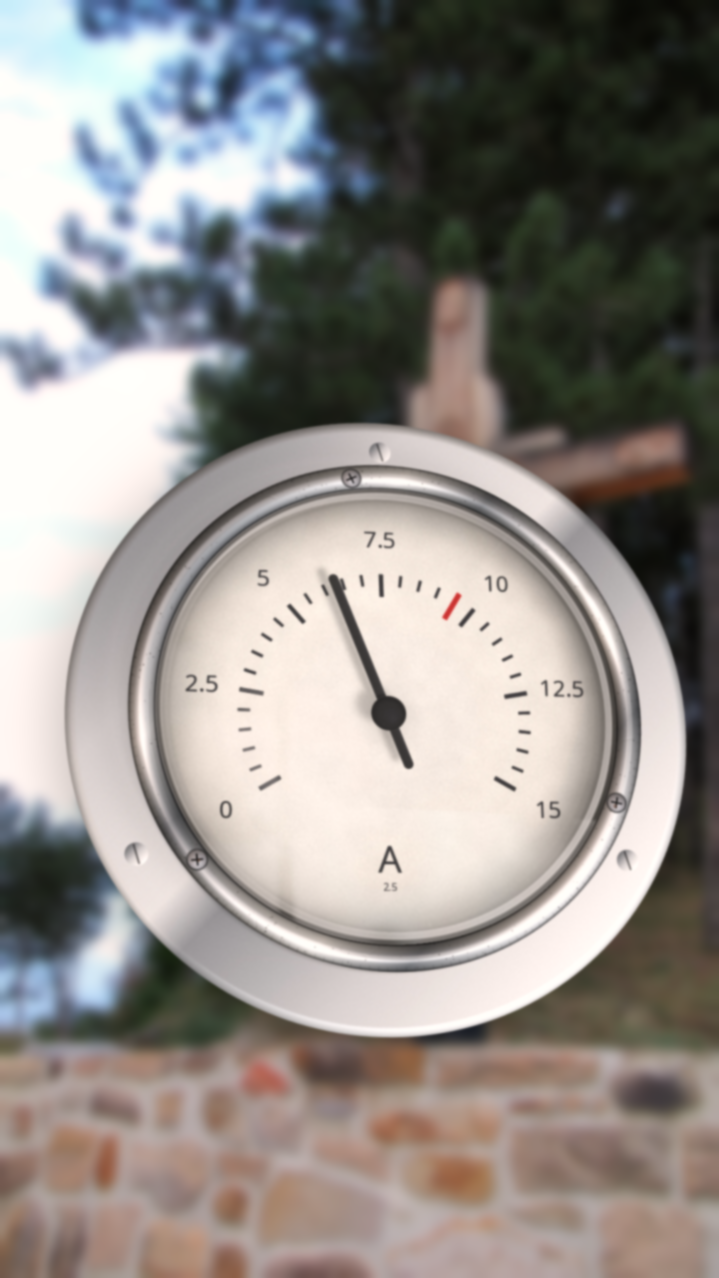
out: 6.25 A
